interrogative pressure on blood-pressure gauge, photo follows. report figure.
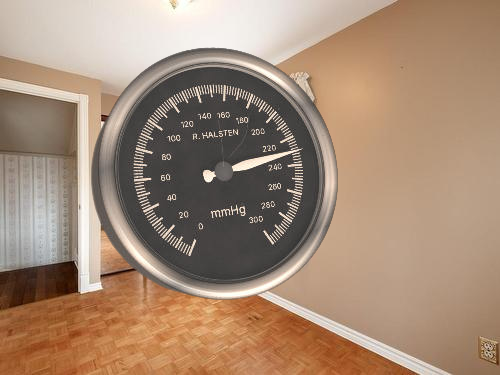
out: 230 mmHg
